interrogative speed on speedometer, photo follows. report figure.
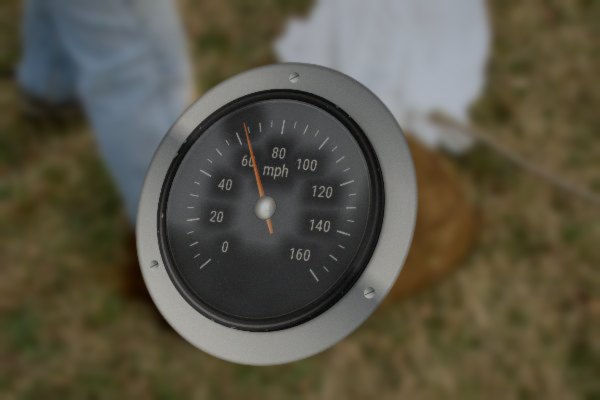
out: 65 mph
